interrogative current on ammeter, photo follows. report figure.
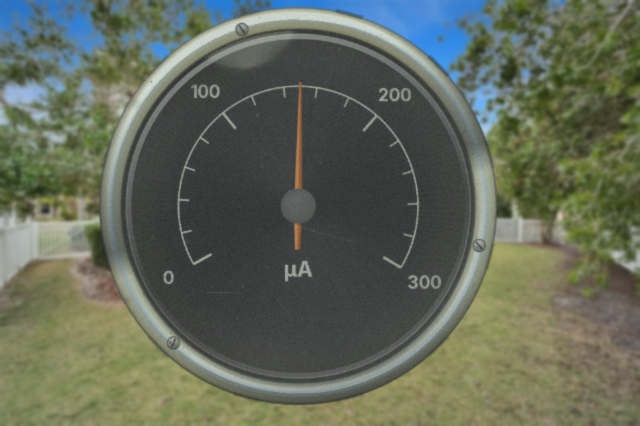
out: 150 µA
